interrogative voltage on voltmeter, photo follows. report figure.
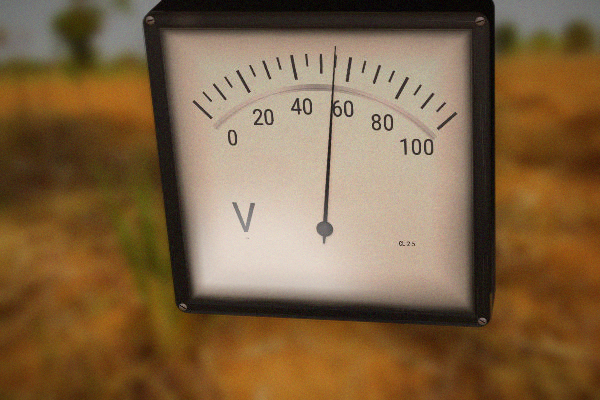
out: 55 V
